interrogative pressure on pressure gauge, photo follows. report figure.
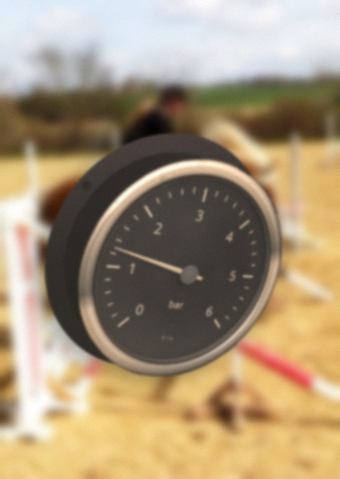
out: 1.3 bar
